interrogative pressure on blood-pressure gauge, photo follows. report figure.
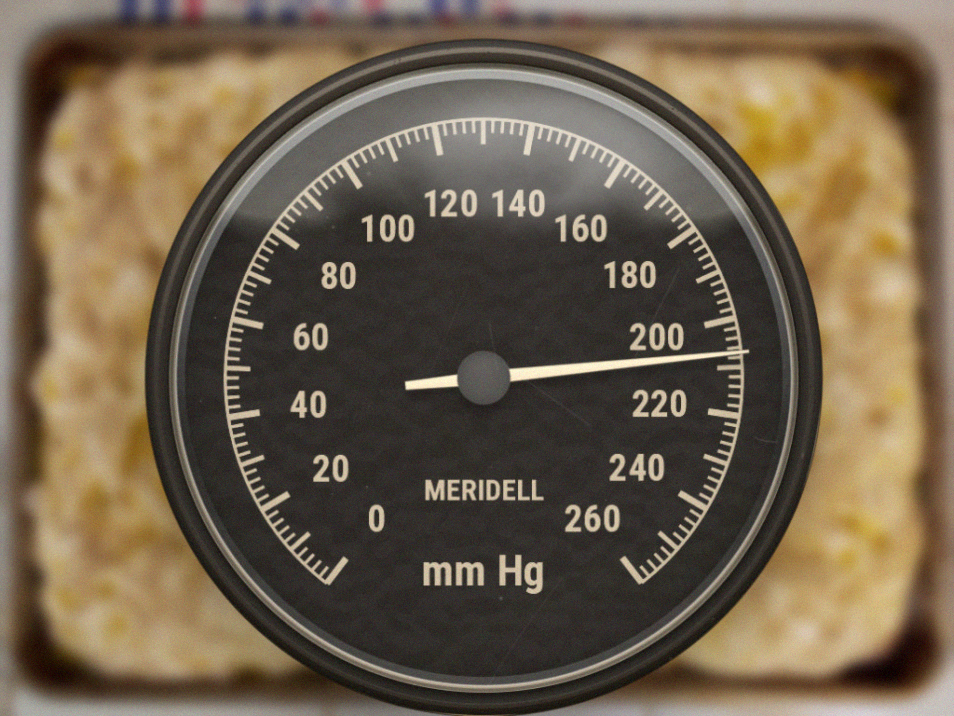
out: 207 mmHg
